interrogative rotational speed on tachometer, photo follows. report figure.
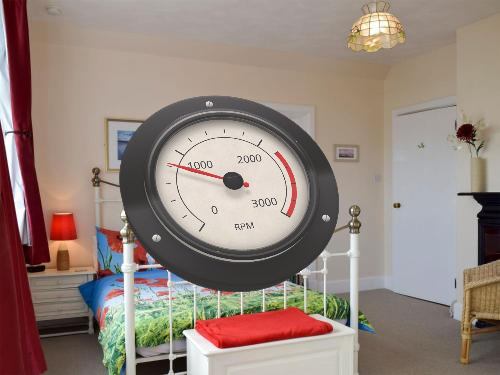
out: 800 rpm
